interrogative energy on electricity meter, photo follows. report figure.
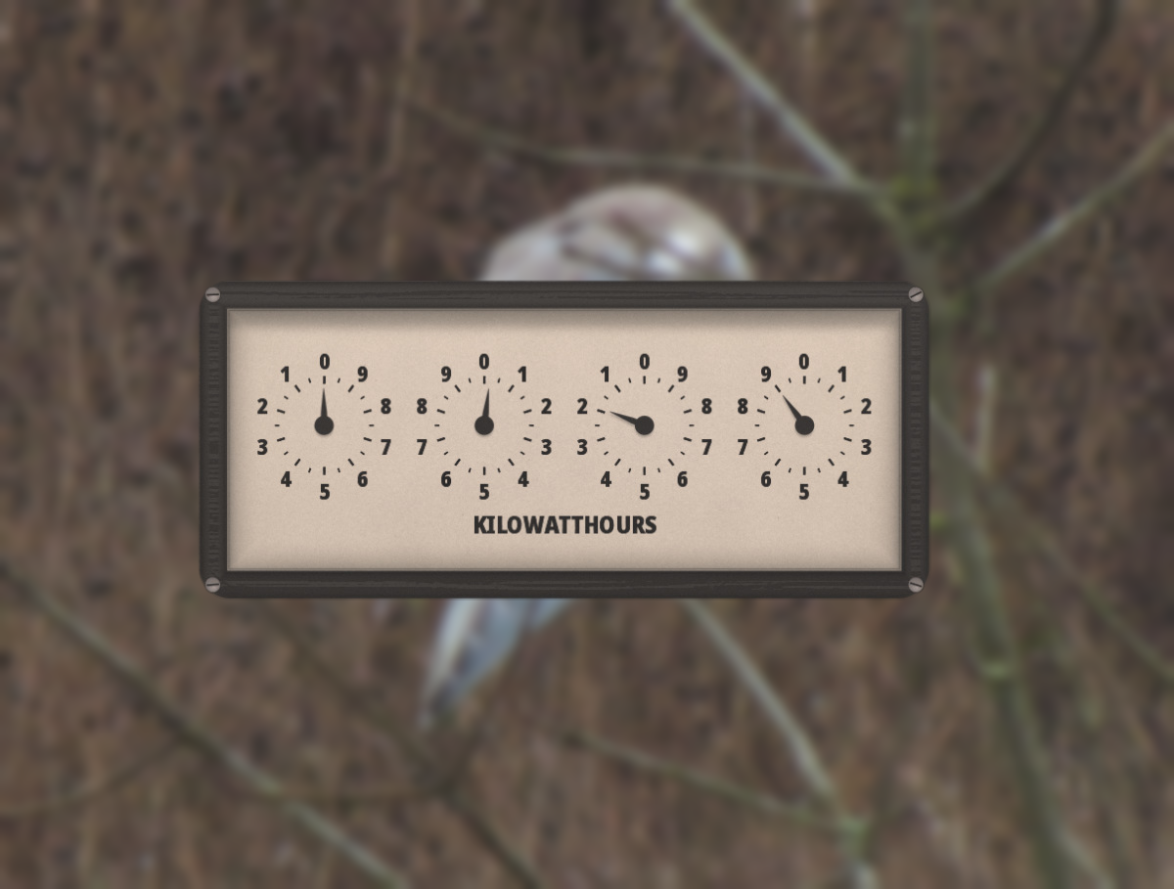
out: 19 kWh
